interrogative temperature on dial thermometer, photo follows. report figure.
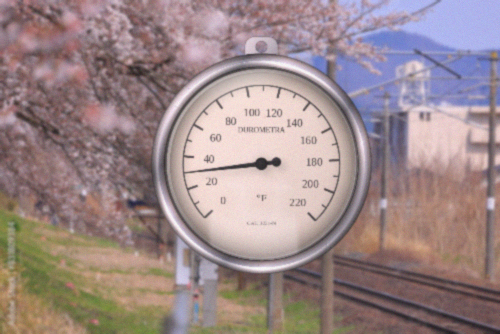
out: 30 °F
